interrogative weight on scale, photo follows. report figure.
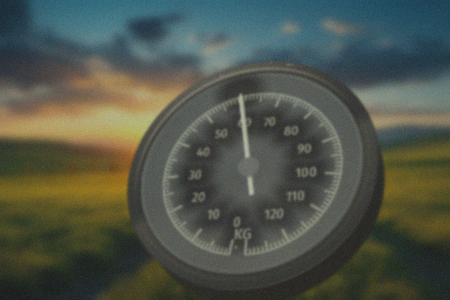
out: 60 kg
